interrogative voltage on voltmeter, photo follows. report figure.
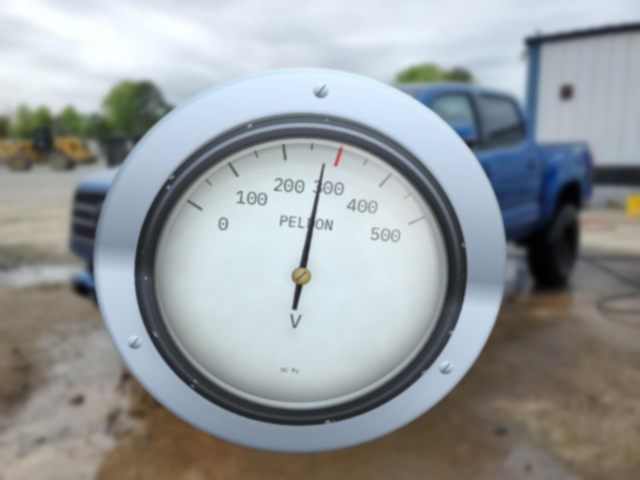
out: 275 V
